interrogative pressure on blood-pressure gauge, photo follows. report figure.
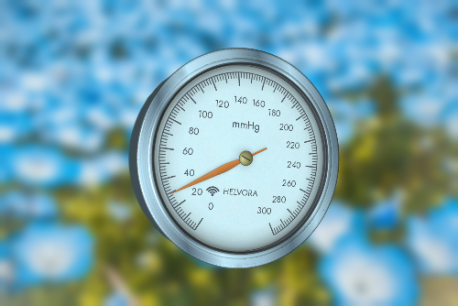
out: 30 mmHg
